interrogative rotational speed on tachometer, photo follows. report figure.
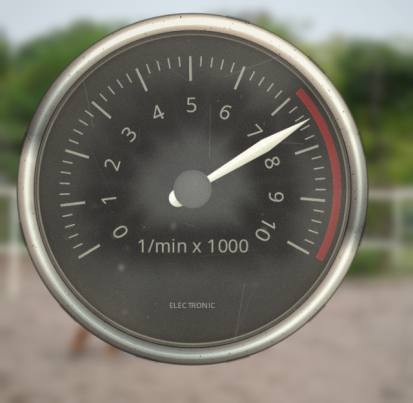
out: 7500 rpm
